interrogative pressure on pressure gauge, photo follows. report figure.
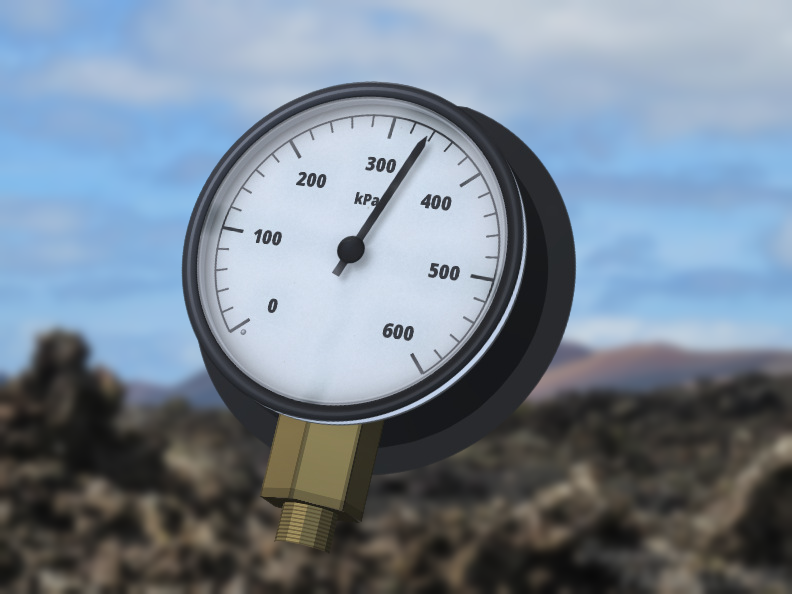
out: 340 kPa
